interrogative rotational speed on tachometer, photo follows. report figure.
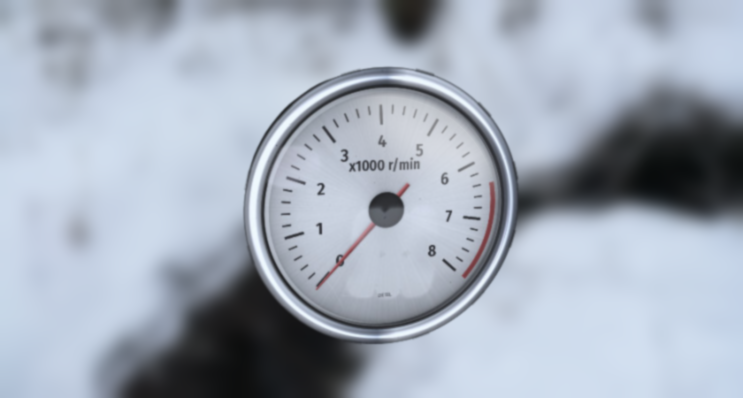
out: 0 rpm
